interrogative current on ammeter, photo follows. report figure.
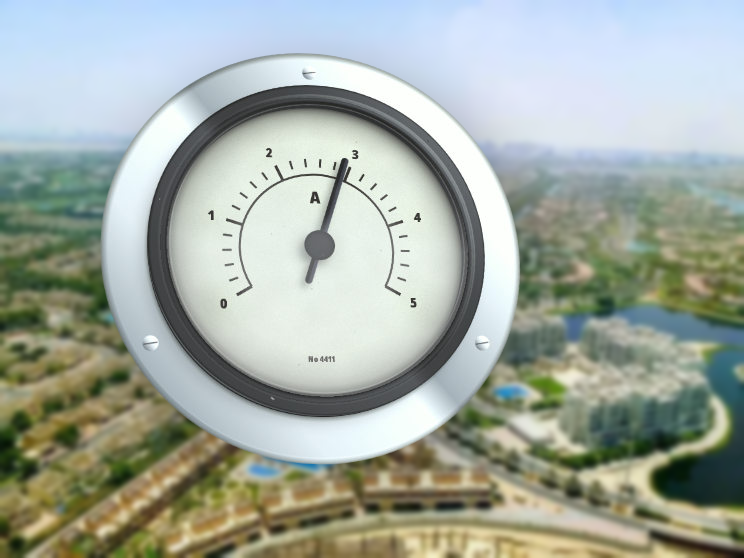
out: 2.9 A
